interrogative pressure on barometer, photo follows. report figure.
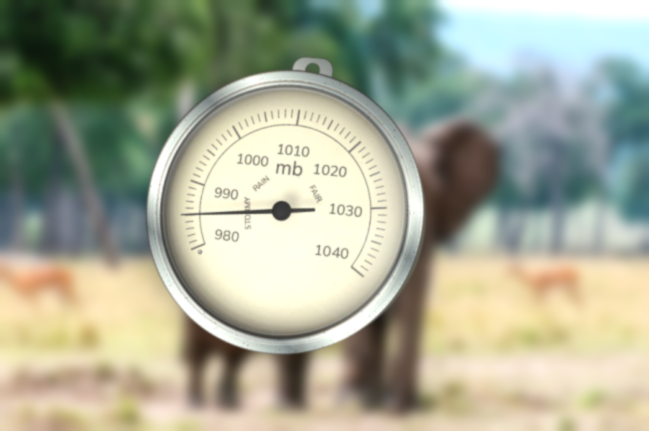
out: 985 mbar
